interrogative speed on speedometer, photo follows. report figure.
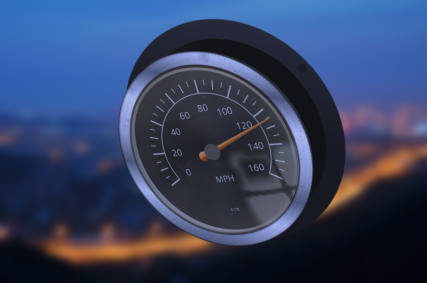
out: 125 mph
